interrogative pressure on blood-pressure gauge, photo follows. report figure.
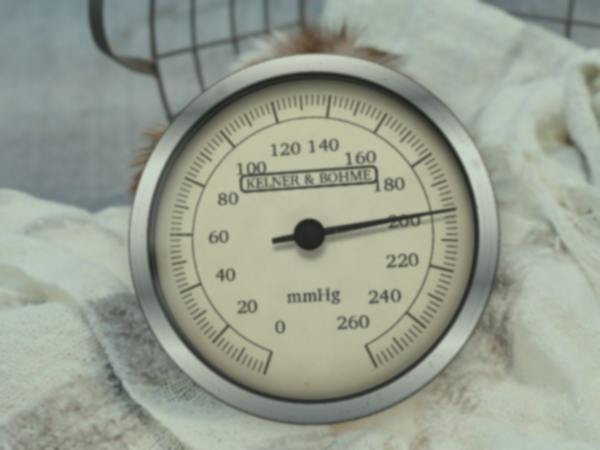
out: 200 mmHg
